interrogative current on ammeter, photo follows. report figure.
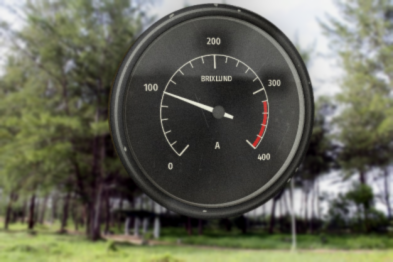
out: 100 A
